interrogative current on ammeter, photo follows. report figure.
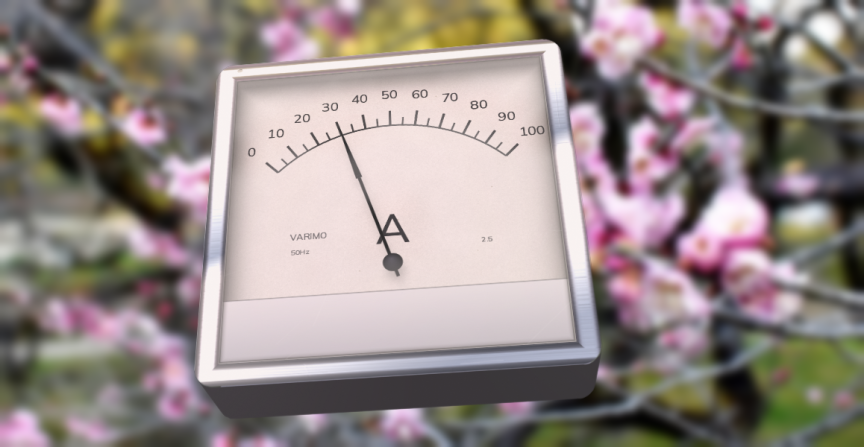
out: 30 A
